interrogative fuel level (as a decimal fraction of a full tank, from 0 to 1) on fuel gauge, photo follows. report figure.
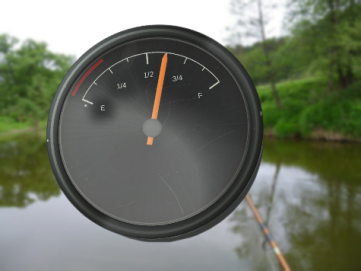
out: 0.625
